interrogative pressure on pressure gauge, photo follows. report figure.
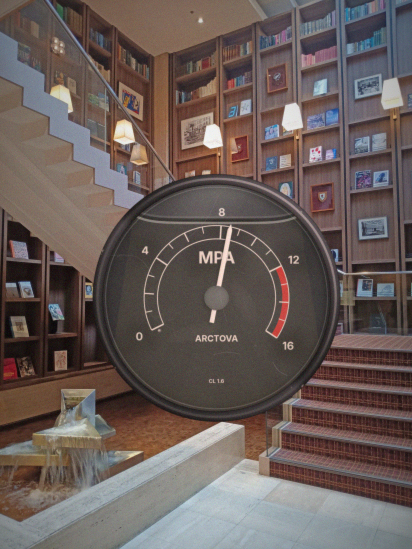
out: 8.5 MPa
